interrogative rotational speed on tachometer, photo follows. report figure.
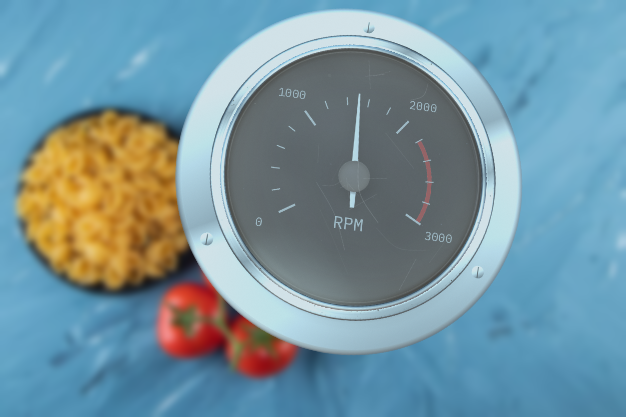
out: 1500 rpm
